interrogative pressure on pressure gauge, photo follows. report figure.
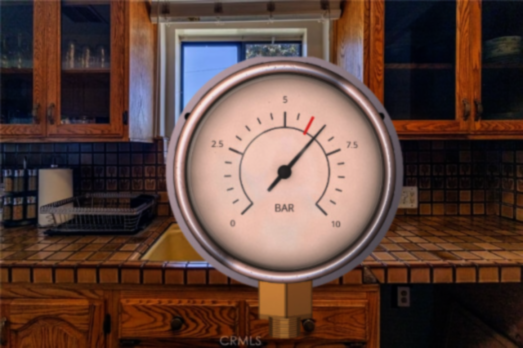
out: 6.5 bar
